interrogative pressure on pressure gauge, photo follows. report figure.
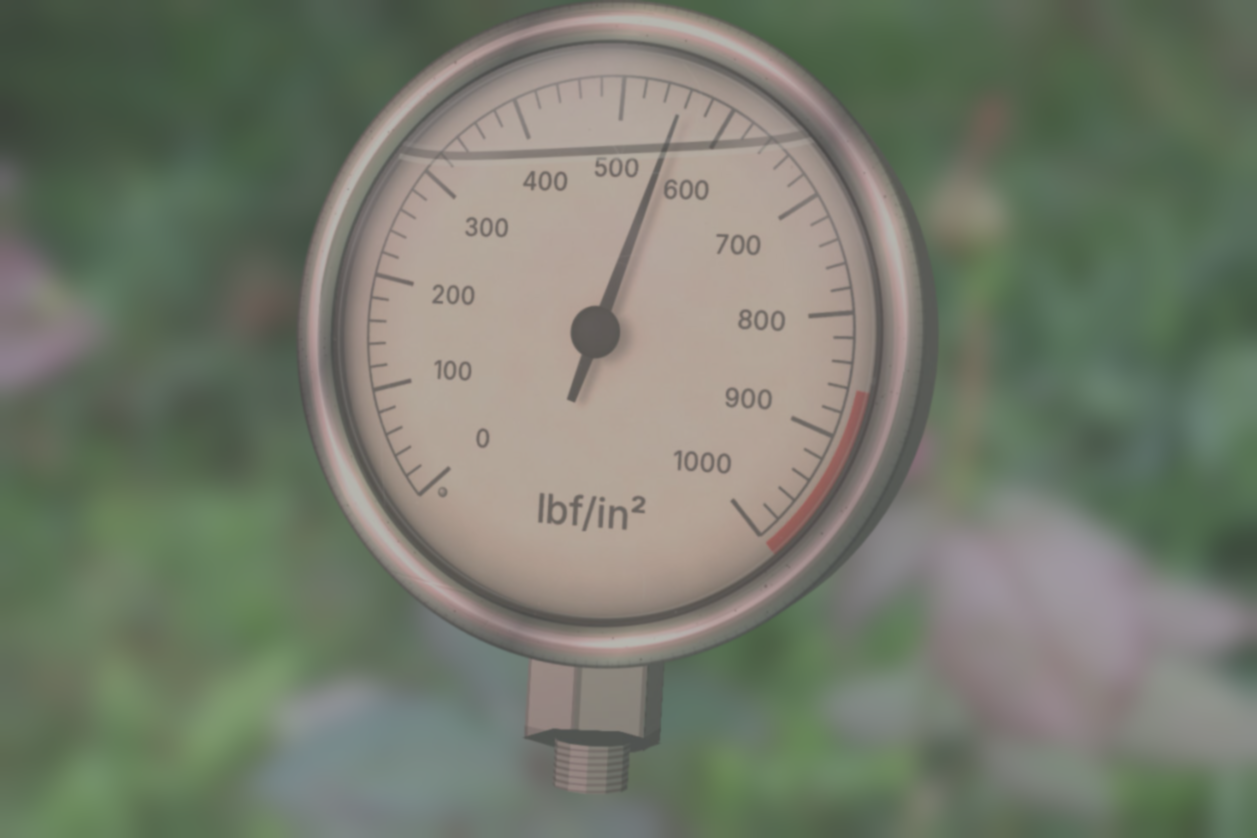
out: 560 psi
